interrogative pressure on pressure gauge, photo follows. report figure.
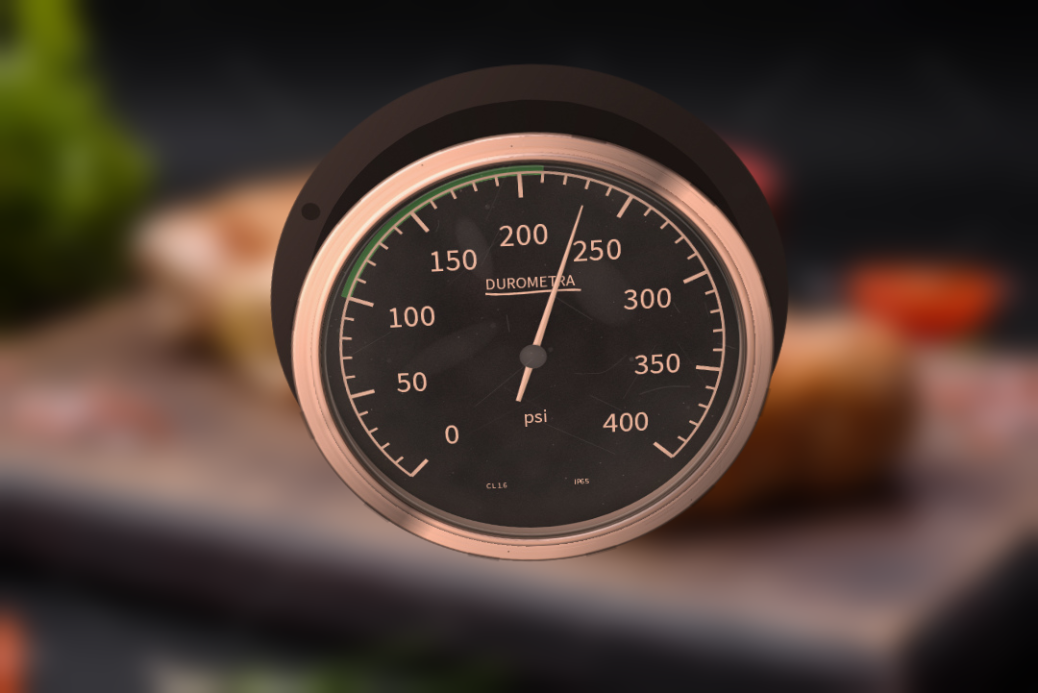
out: 230 psi
